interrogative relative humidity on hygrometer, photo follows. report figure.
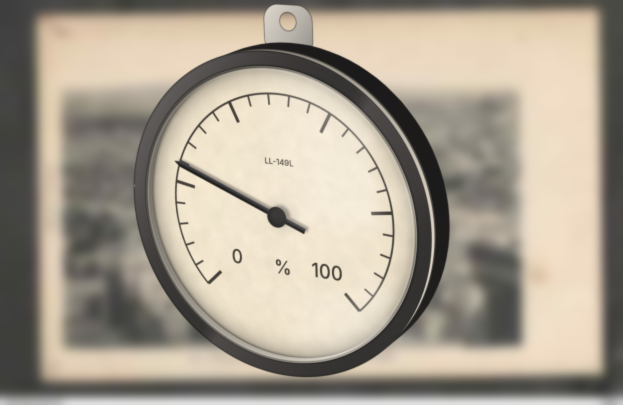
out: 24 %
